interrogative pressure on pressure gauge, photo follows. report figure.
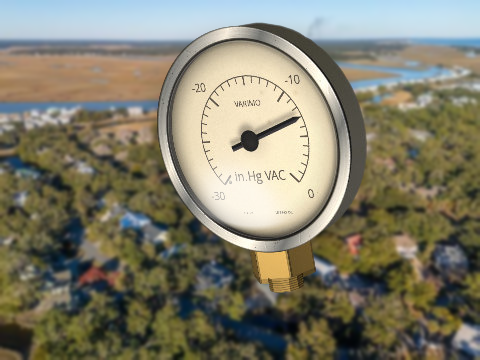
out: -7 inHg
